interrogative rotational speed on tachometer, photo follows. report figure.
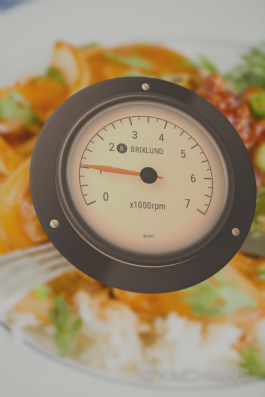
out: 1000 rpm
